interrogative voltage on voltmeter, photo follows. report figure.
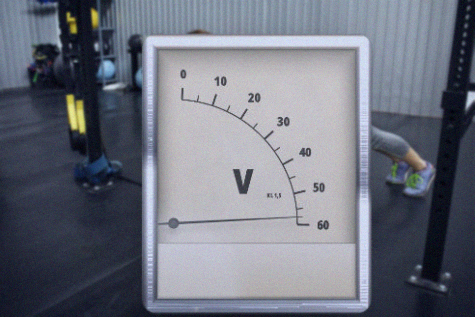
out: 57.5 V
